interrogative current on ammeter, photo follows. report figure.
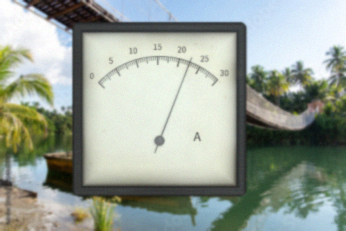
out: 22.5 A
